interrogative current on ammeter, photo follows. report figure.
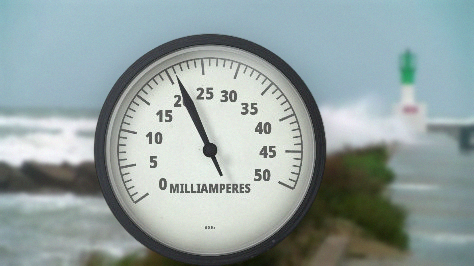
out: 21 mA
